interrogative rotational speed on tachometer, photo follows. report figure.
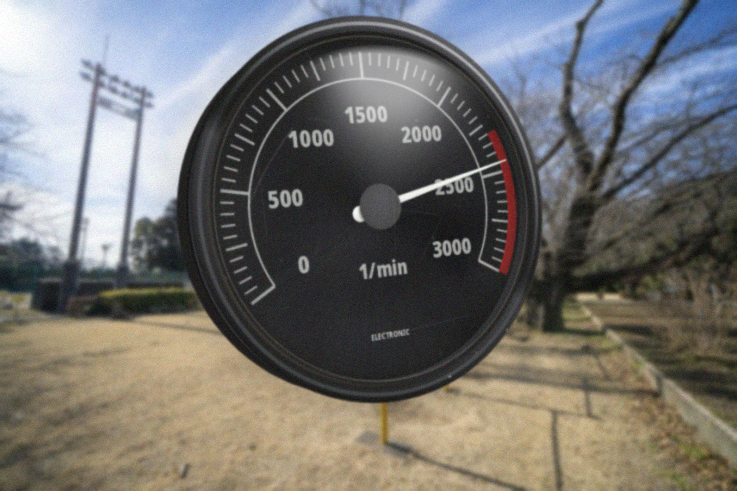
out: 2450 rpm
